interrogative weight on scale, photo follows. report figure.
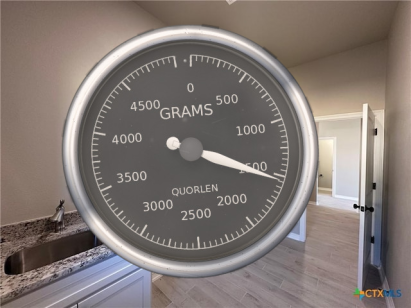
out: 1550 g
